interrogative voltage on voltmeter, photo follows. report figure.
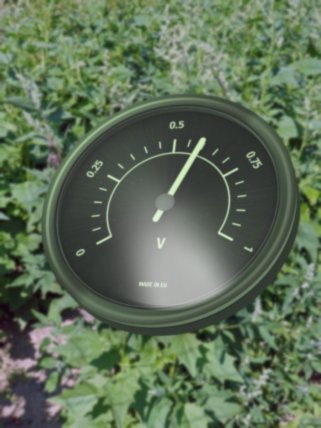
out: 0.6 V
